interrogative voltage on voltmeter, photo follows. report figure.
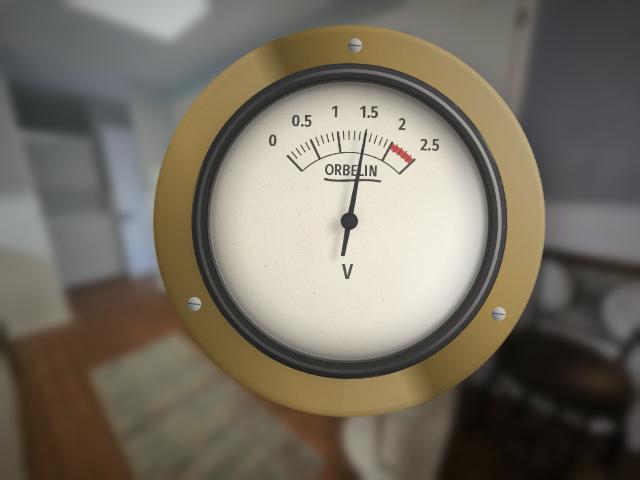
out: 1.5 V
